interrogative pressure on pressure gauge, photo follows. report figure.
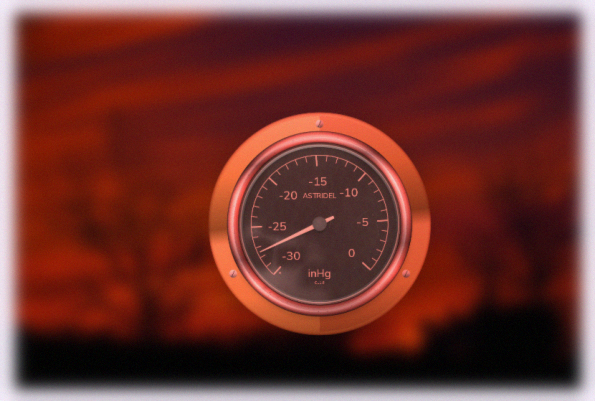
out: -27.5 inHg
